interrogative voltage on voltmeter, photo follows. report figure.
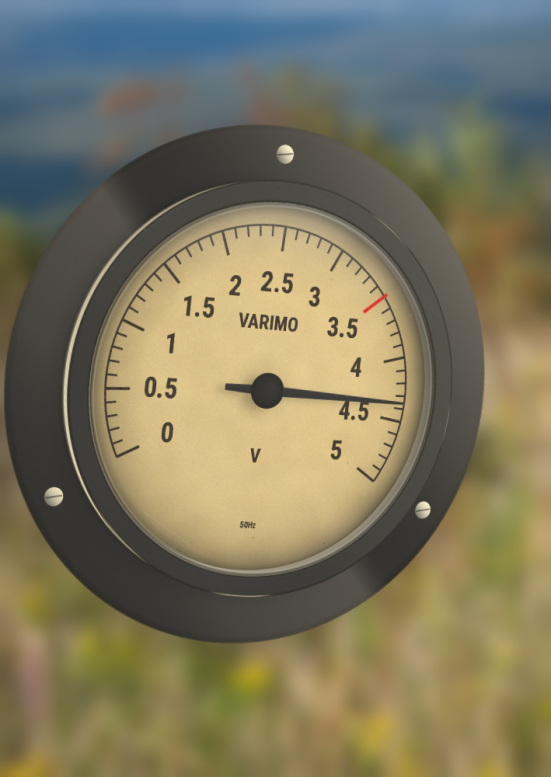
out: 4.35 V
